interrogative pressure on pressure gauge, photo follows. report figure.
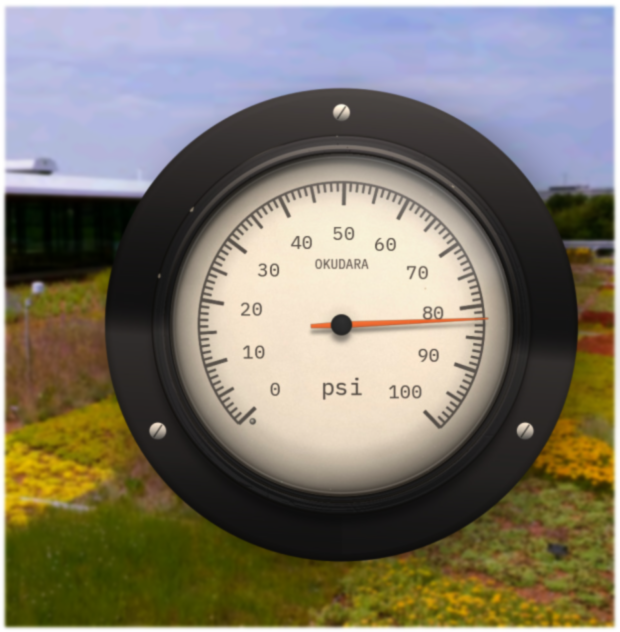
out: 82 psi
